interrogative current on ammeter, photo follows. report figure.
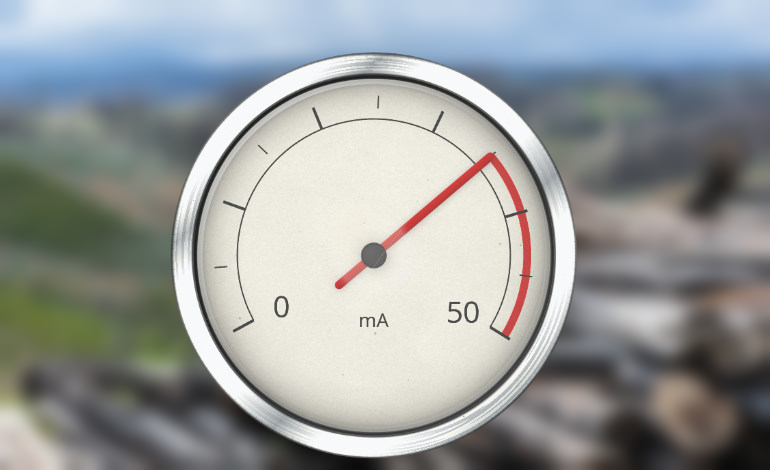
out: 35 mA
